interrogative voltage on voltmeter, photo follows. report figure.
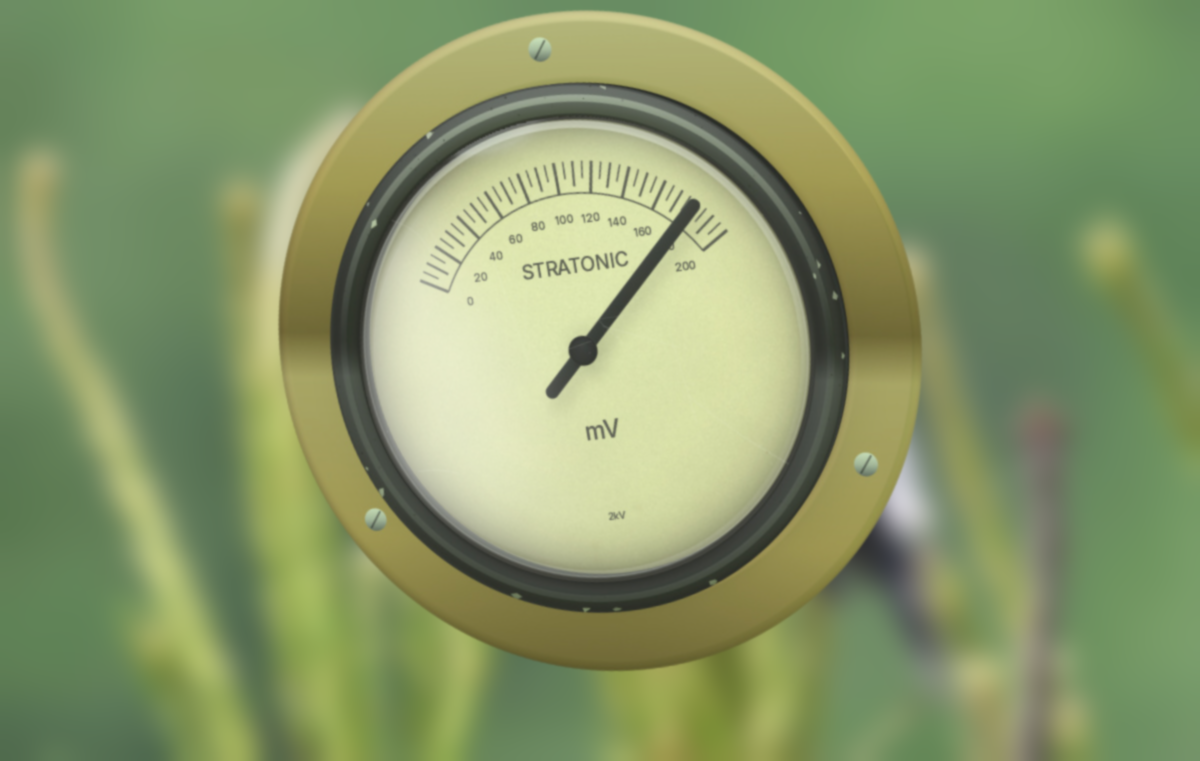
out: 180 mV
